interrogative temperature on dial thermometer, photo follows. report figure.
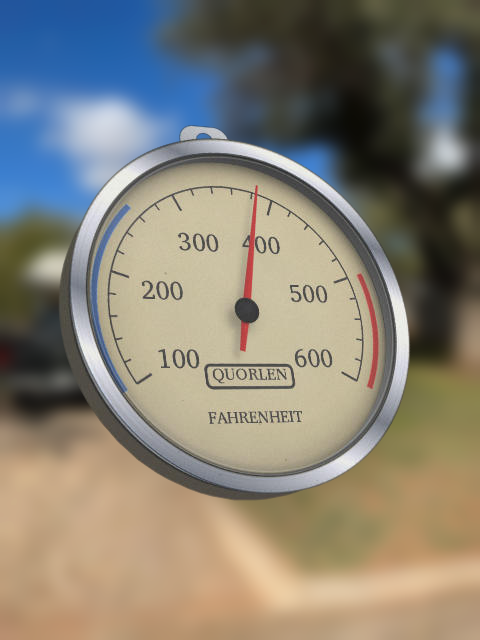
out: 380 °F
